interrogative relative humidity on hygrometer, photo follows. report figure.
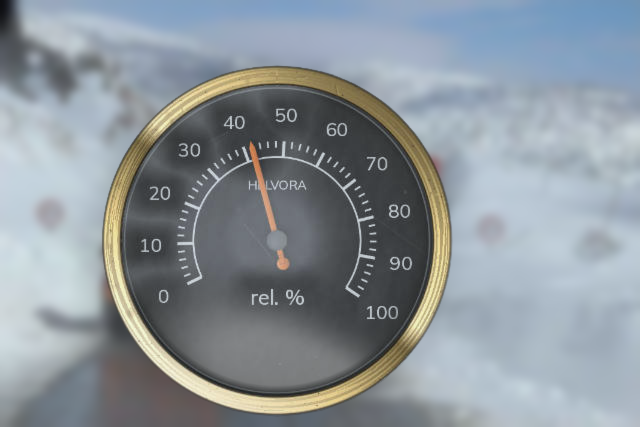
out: 42 %
